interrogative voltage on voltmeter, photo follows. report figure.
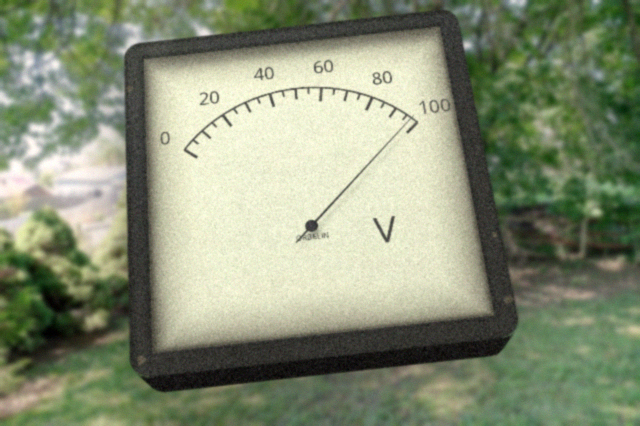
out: 97.5 V
